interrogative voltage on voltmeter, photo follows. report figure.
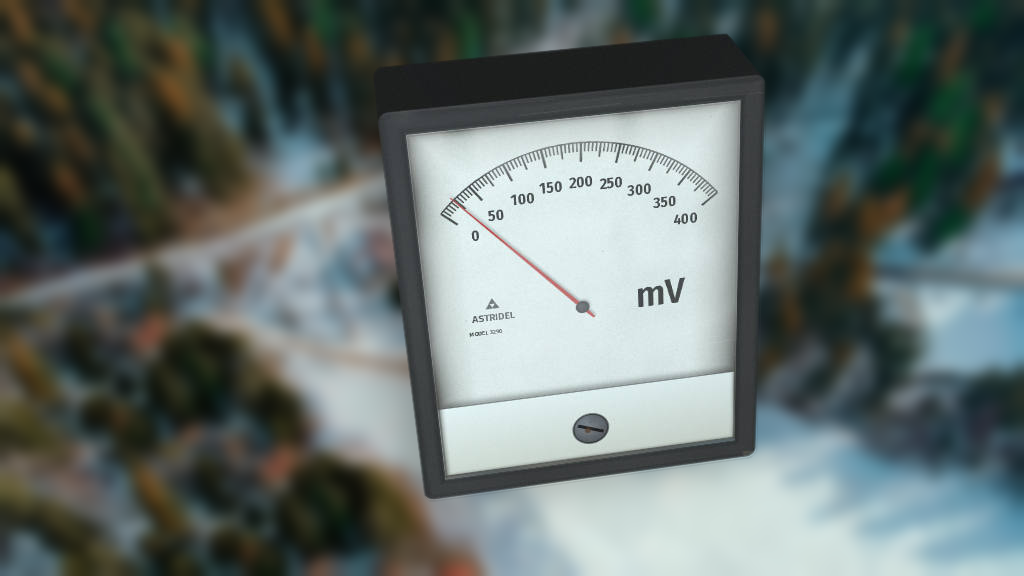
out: 25 mV
